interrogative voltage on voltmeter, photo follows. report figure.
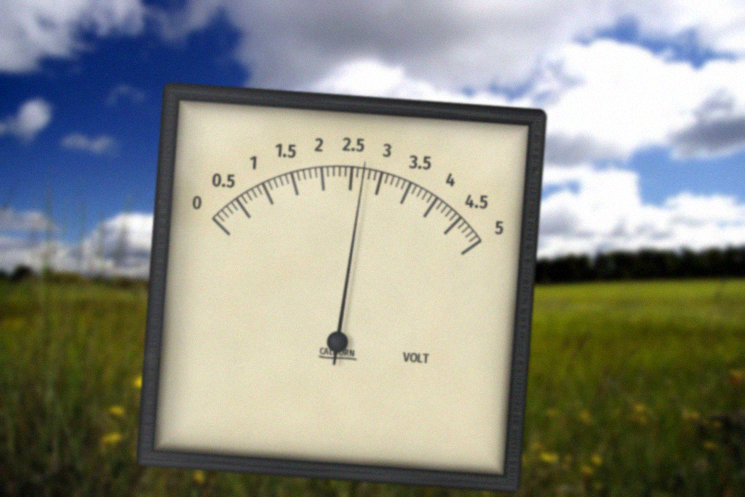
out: 2.7 V
